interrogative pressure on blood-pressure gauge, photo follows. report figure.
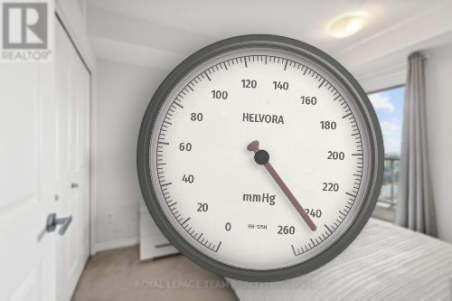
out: 246 mmHg
